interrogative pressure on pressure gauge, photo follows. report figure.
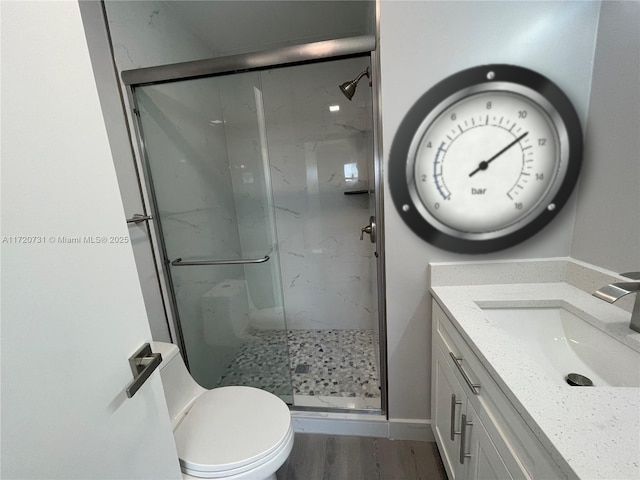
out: 11 bar
